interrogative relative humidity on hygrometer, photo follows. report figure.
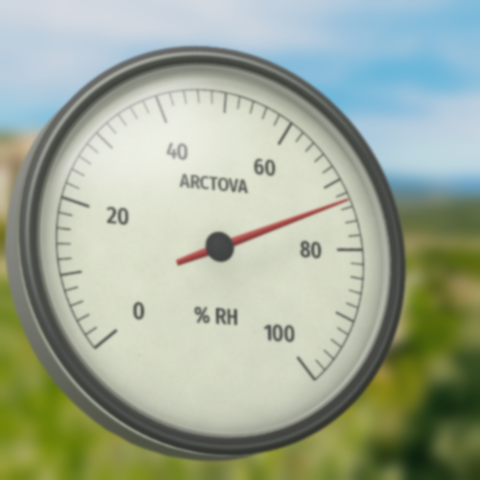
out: 73 %
